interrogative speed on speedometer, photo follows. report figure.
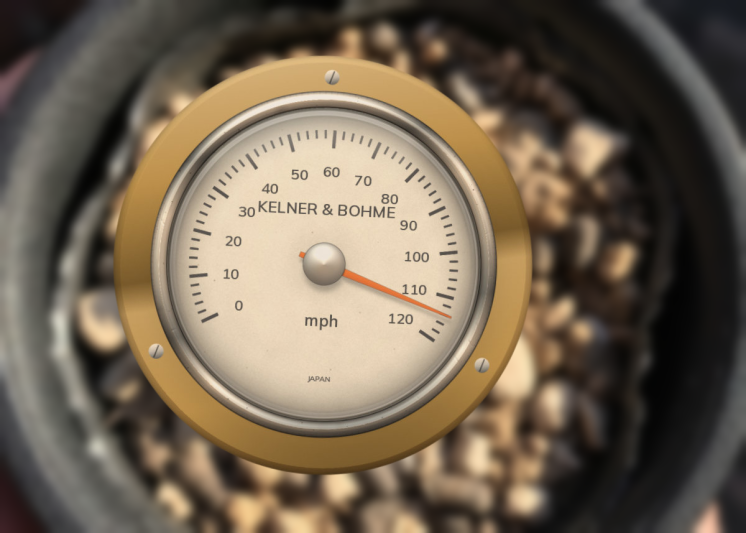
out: 114 mph
